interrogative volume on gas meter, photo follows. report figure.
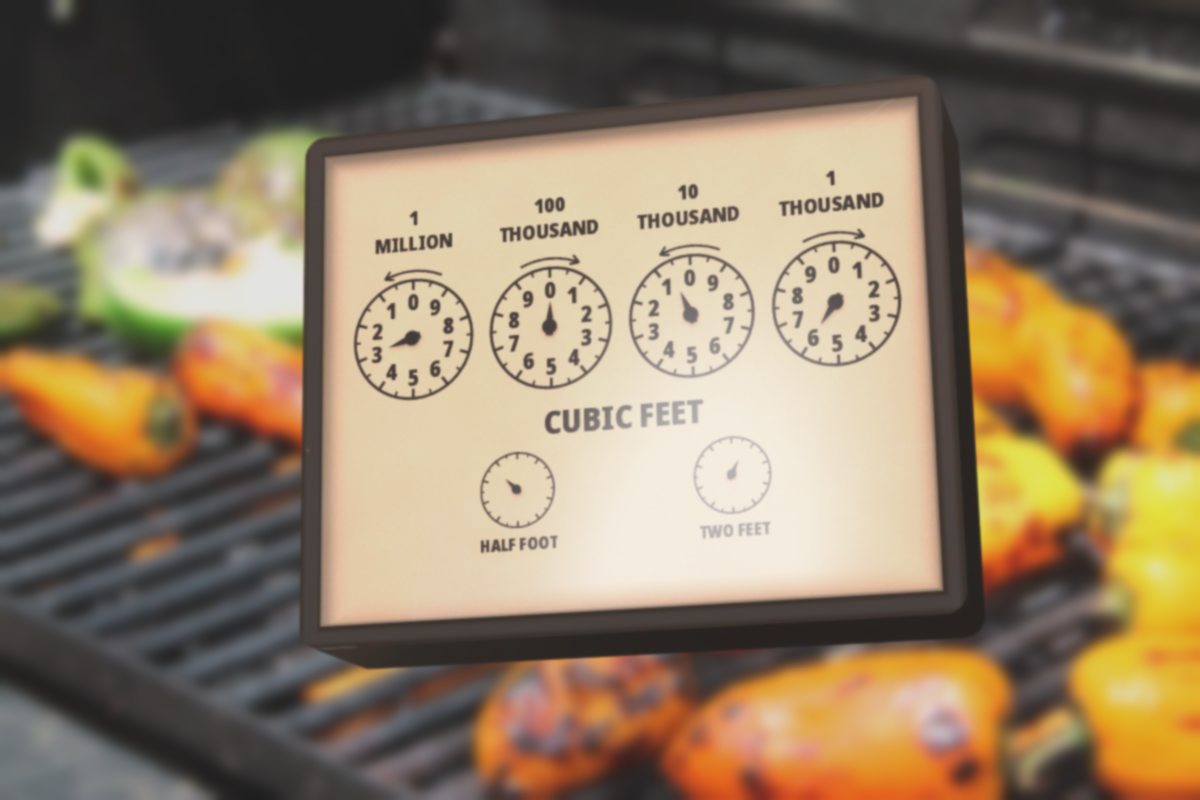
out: 300600 ft³
